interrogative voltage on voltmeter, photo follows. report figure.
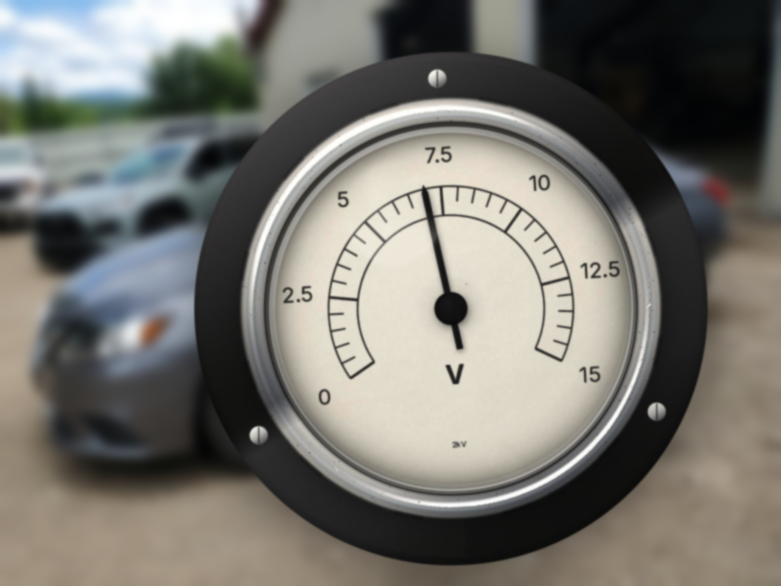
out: 7 V
